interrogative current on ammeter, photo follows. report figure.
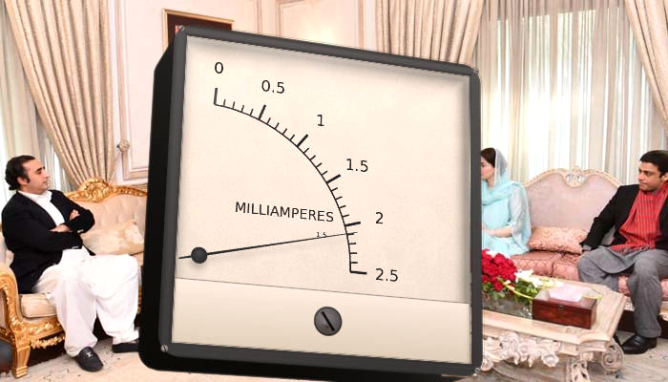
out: 2.1 mA
